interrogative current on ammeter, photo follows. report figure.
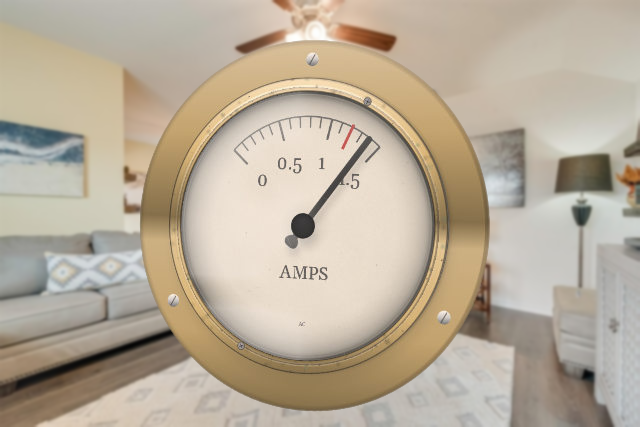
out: 1.4 A
